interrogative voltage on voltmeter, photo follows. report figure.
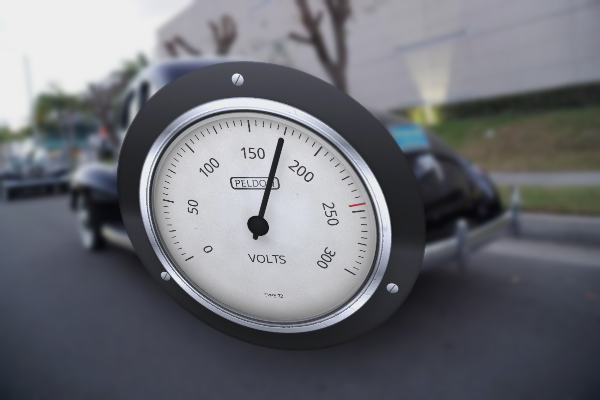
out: 175 V
